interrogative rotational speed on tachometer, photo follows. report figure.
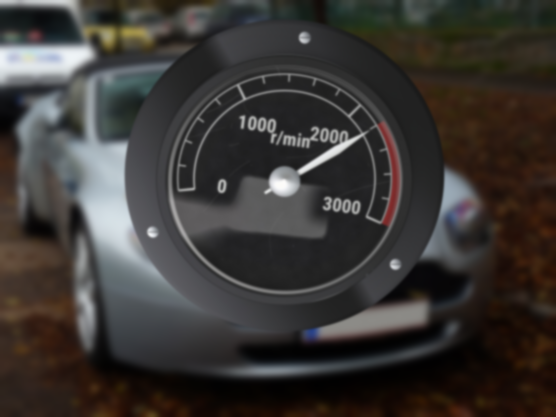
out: 2200 rpm
